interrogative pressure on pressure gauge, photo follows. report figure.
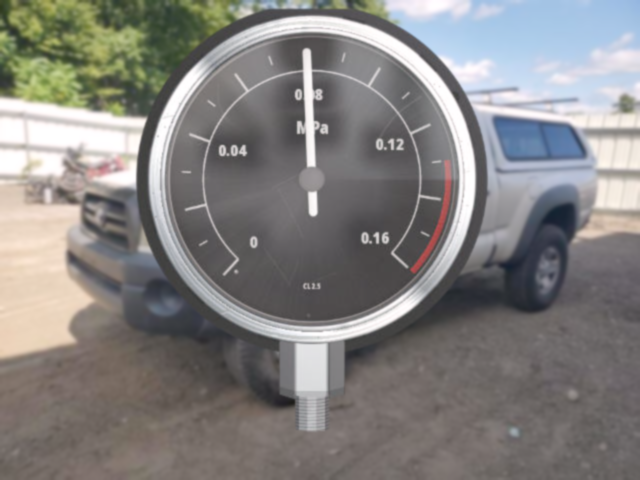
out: 0.08 MPa
